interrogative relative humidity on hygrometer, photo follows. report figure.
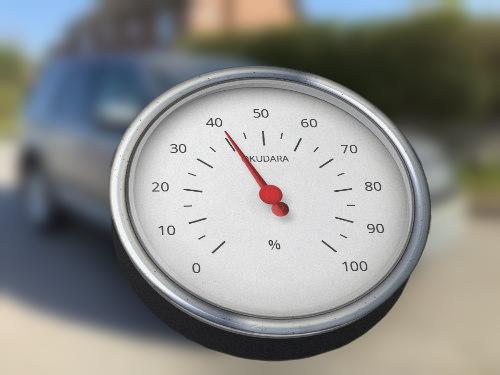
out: 40 %
